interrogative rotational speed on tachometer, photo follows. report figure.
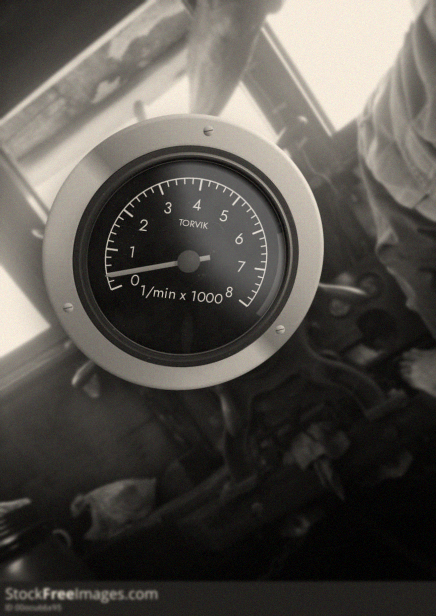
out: 400 rpm
